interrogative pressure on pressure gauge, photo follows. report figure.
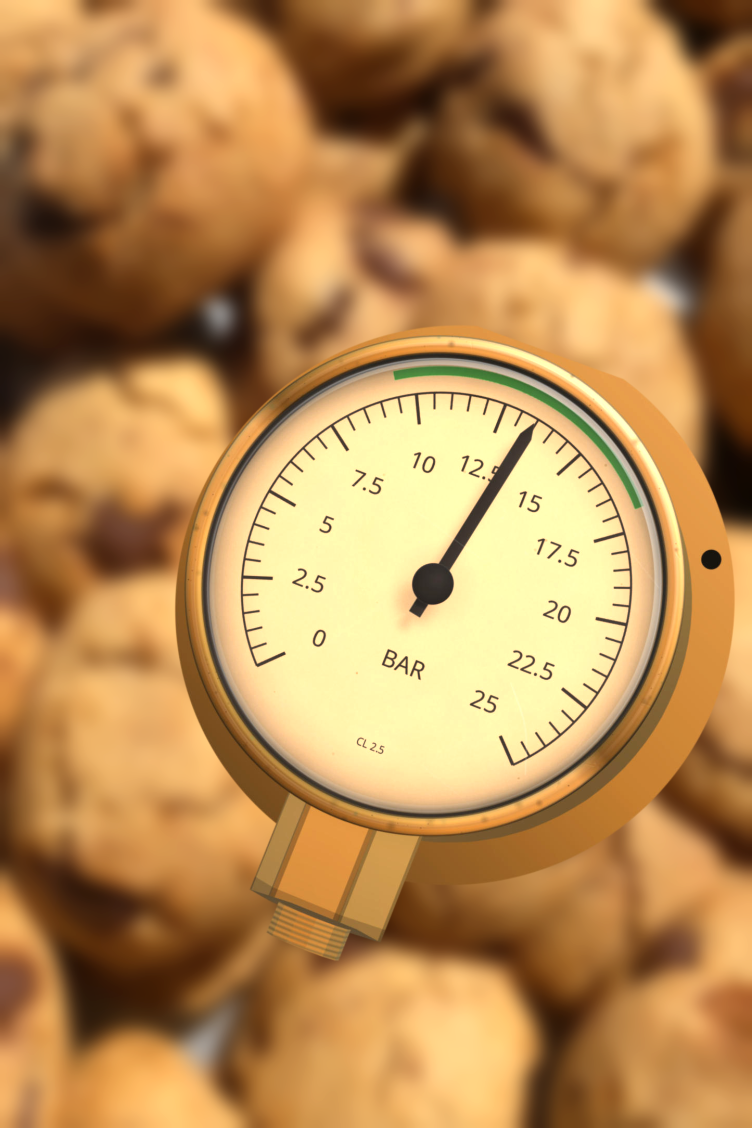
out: 13.5 bar
